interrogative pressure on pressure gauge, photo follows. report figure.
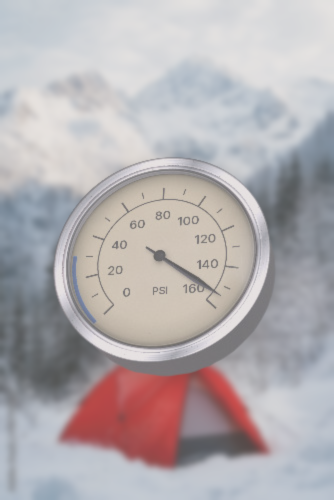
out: 155 psi
